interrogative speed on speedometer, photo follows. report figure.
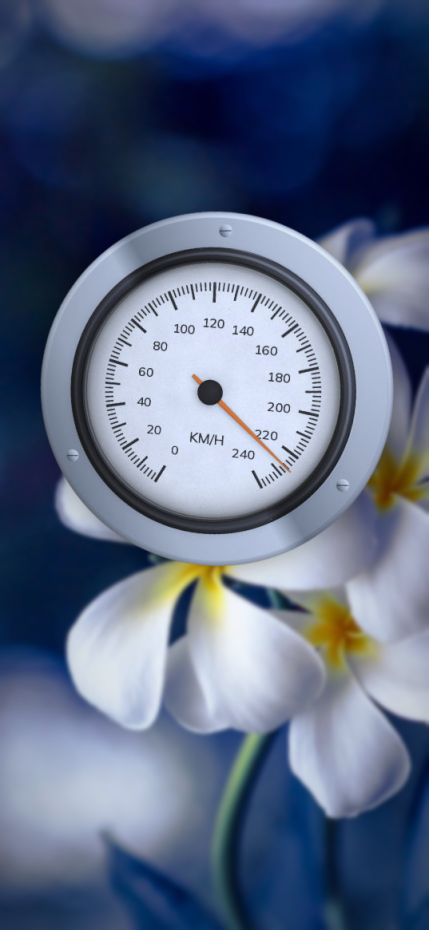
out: 226 km/h
